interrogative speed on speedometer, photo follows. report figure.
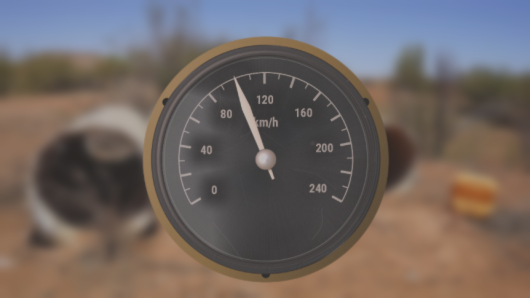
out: 100 km/h
